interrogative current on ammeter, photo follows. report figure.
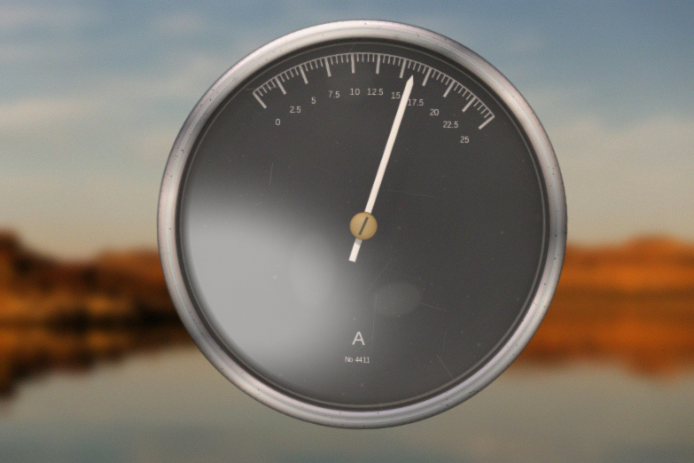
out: 16 A
